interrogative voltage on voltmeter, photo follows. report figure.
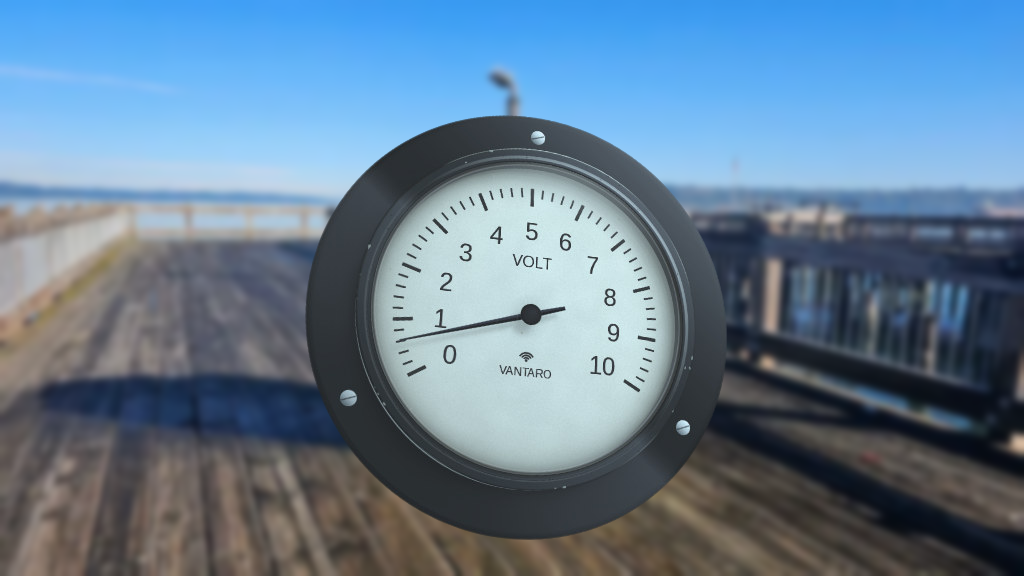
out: 0.6 V
